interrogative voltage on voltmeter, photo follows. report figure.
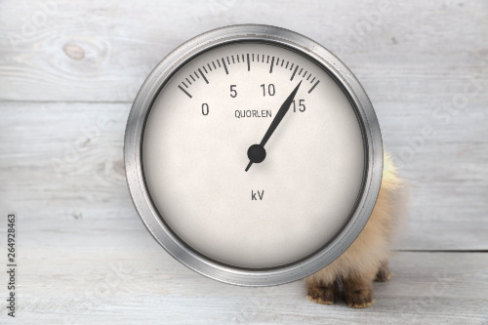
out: 13.5 kV
